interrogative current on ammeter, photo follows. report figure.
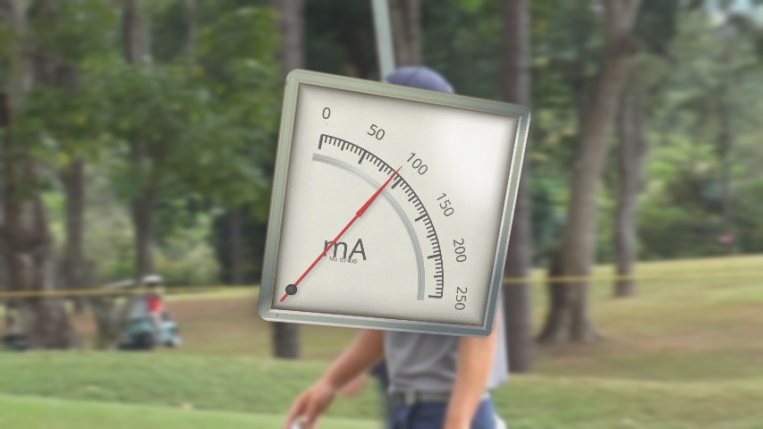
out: 90 mA
